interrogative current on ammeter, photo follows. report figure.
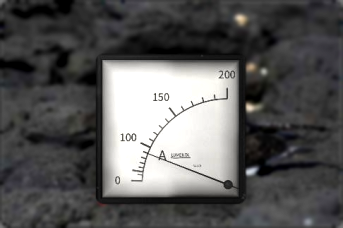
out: 90 A
